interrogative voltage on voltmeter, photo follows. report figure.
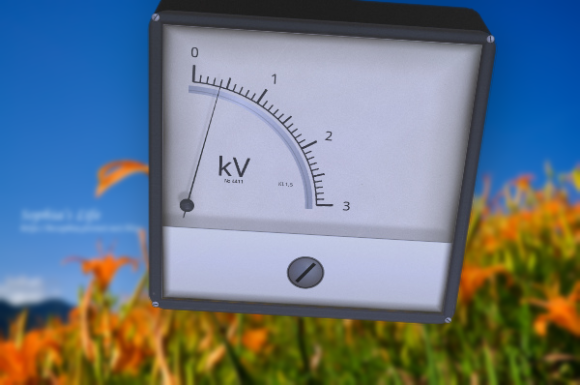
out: 0.4 kV
